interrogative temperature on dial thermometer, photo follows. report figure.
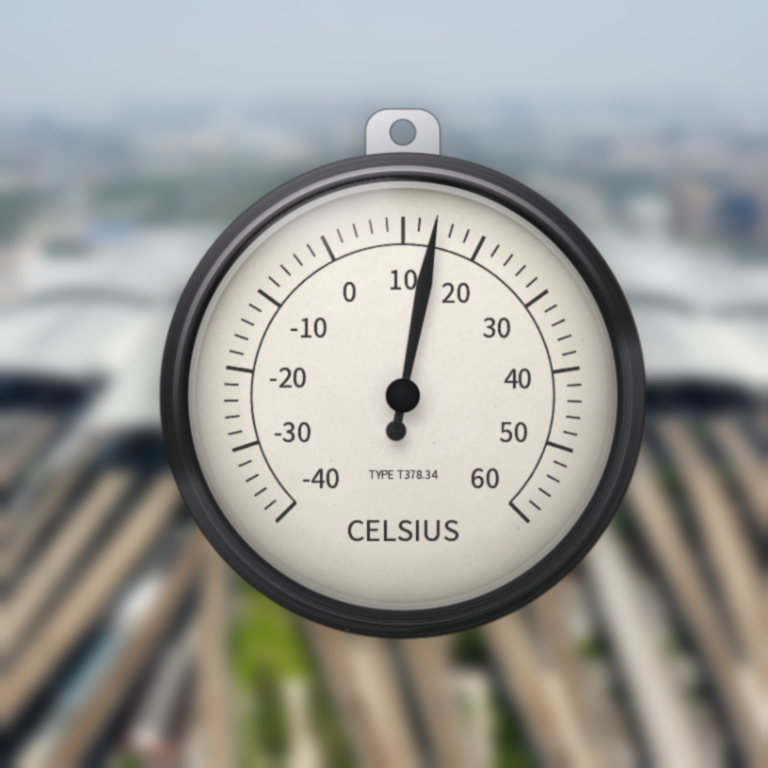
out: 14 °C
